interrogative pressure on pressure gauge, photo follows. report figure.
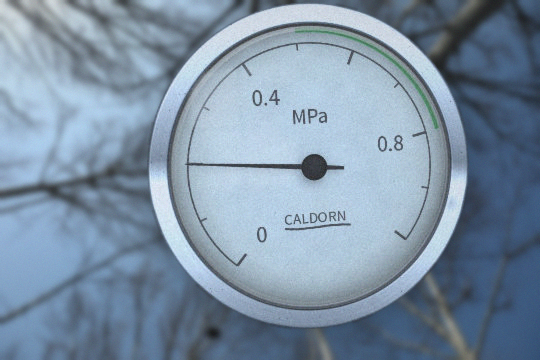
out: 0.2 MPa
